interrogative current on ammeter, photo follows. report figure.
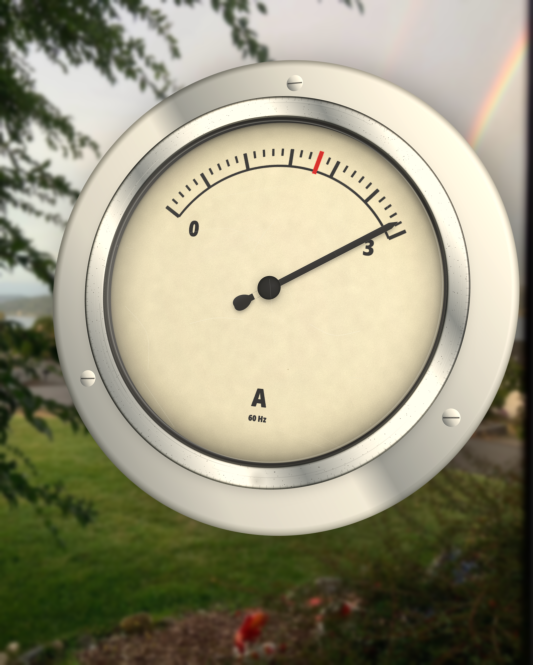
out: 2.9 A
